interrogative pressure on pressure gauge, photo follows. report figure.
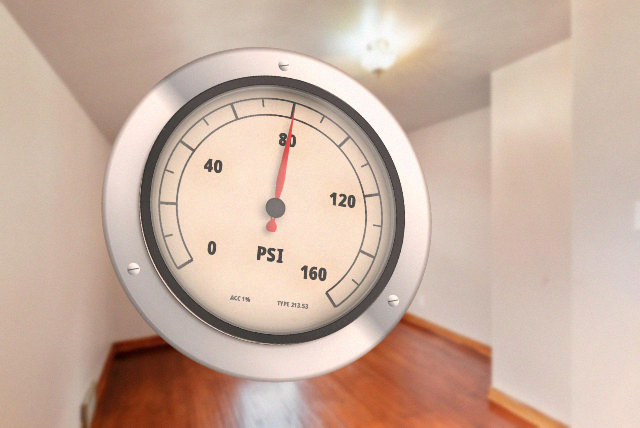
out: 80 psi
